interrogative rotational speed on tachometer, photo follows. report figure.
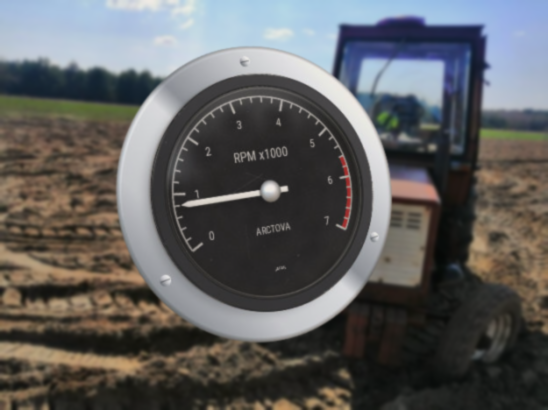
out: 800 rpm
